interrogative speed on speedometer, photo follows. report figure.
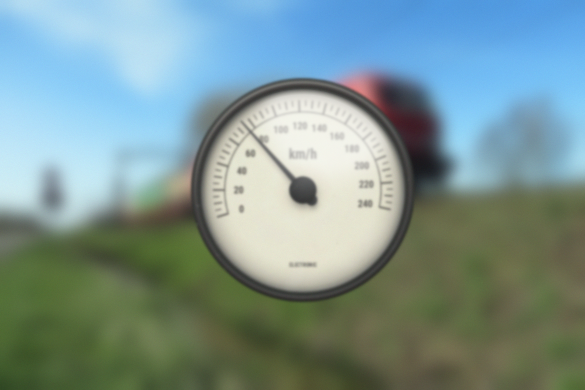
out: 75 km/h
